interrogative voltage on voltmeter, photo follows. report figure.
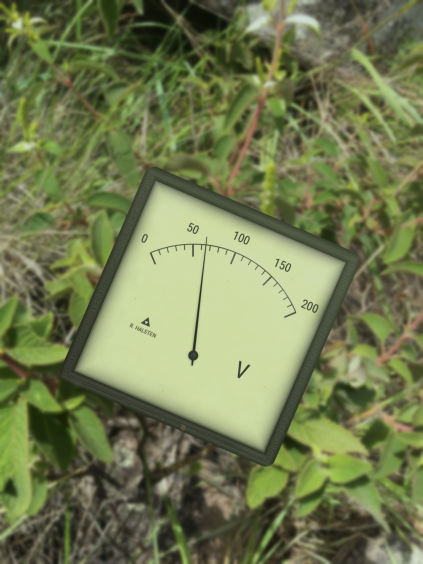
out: 65 V
